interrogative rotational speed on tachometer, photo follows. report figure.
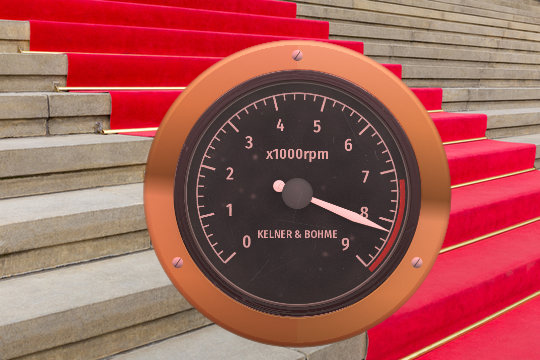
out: 8200 rpm
